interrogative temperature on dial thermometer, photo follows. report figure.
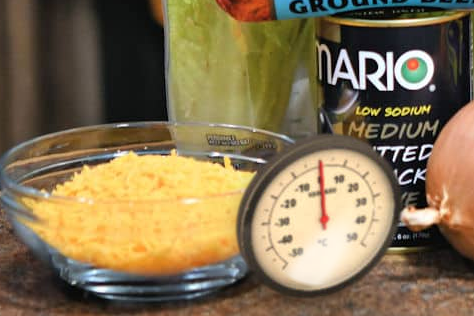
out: 0 °C
